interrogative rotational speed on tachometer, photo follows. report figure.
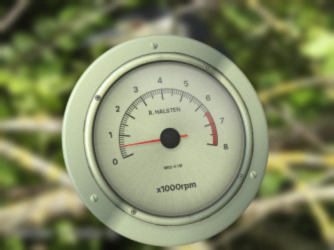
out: 500 rpm
